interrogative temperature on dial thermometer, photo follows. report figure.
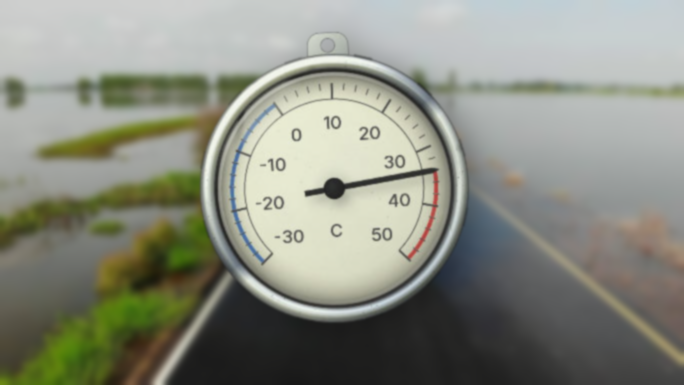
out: 34 °C
